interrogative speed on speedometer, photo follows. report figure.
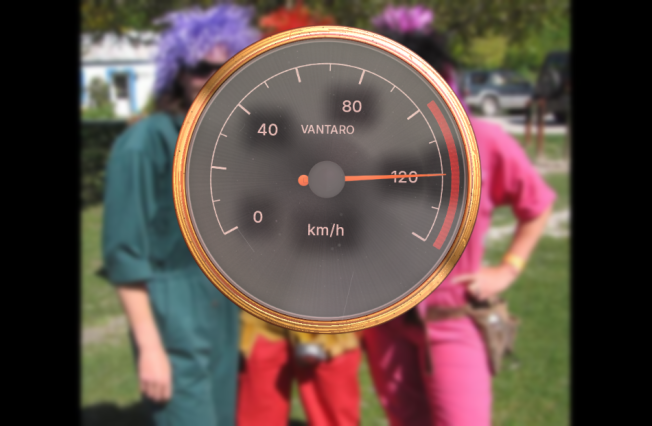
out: 120 km/h
